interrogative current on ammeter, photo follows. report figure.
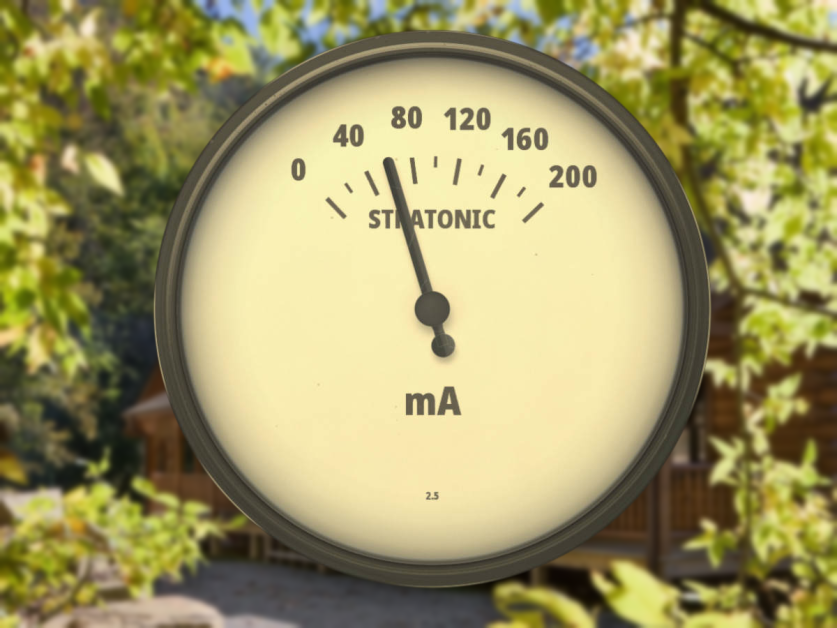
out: 60 mA
